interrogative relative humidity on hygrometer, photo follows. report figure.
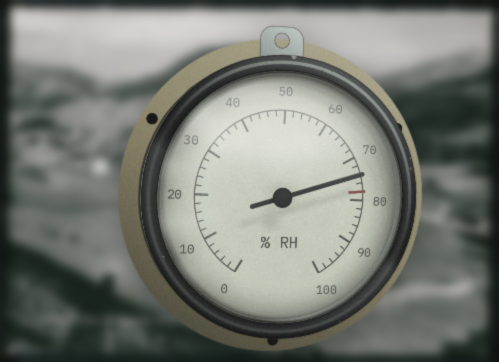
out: 74 %
